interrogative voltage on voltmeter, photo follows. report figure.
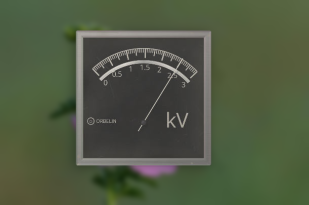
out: 2.5 kV
